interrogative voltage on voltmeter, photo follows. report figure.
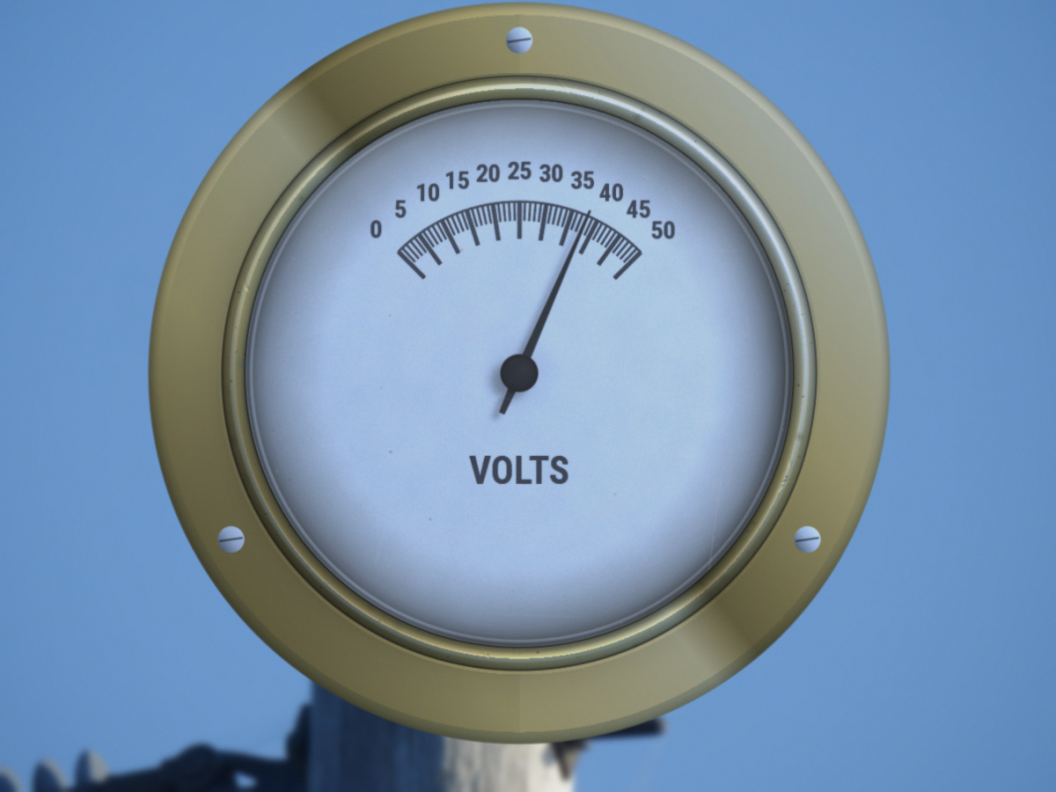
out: 38 V
